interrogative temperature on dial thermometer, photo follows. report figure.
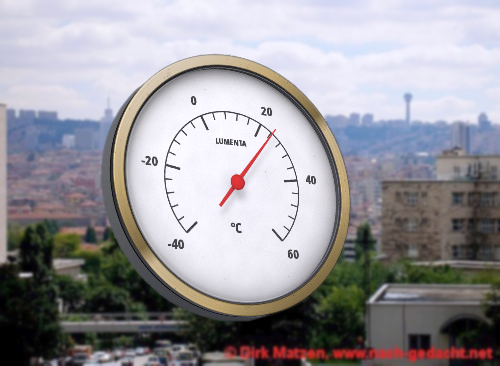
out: 24 °C
